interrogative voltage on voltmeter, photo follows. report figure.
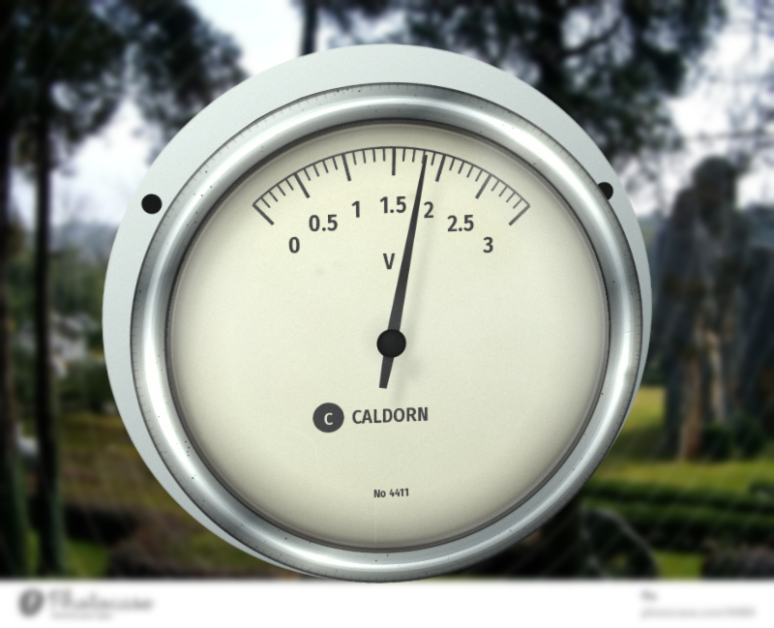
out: 1.8 V
